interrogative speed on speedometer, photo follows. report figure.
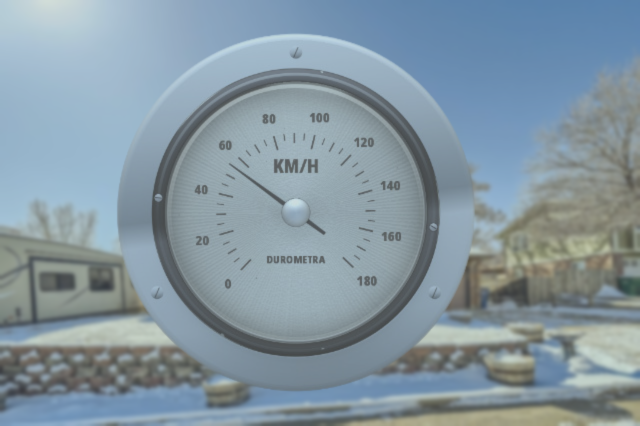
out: 55 km/h
